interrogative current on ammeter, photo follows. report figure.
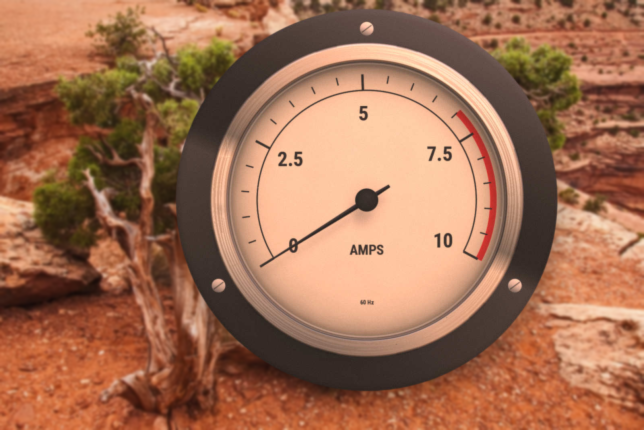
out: 0 A
